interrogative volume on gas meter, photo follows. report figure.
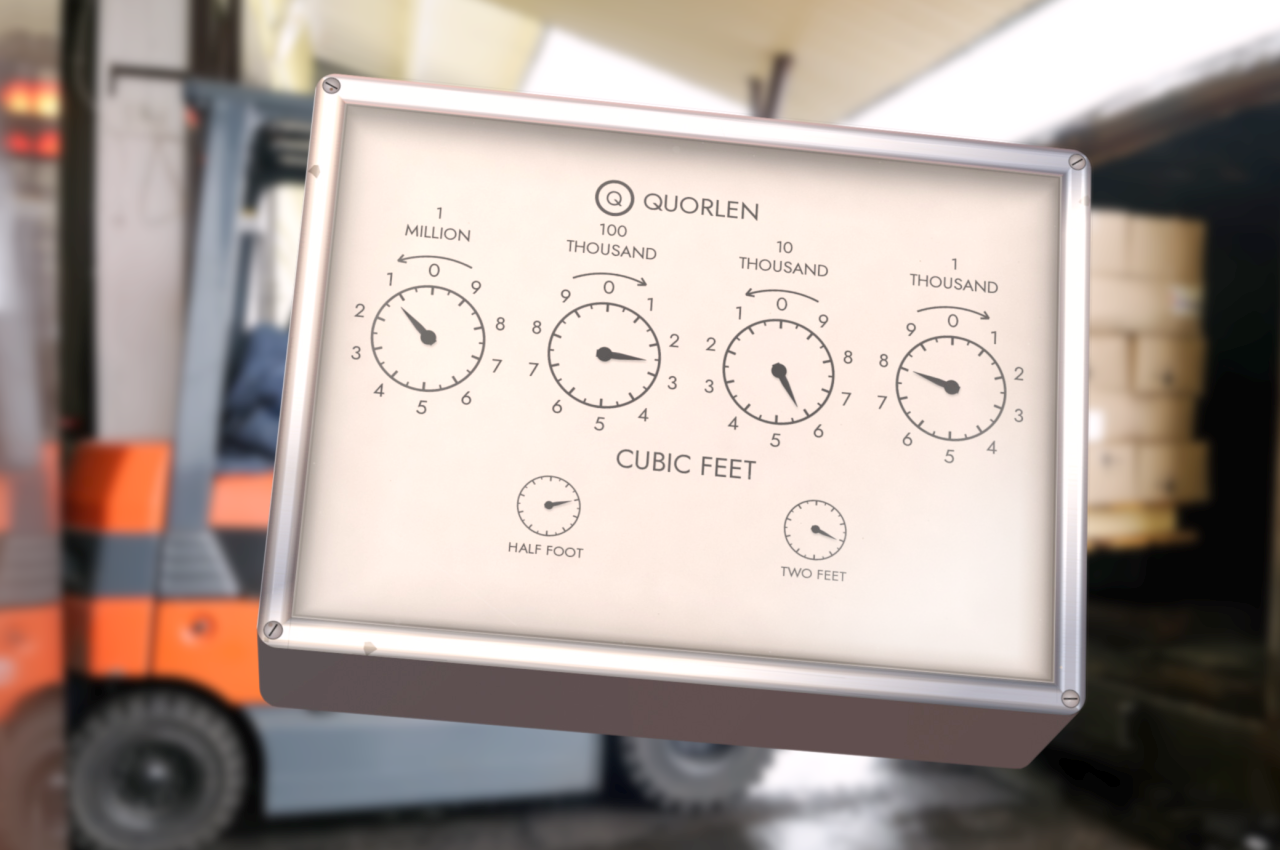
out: 125800 ft³
